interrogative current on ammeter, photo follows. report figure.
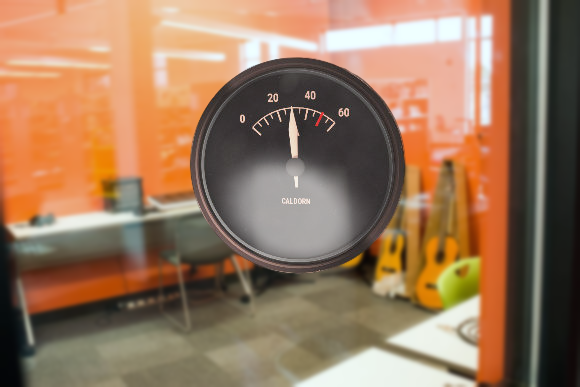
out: 30 A
